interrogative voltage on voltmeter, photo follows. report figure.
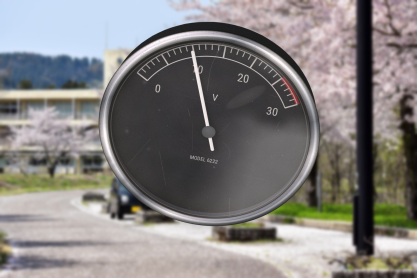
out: 10 V
